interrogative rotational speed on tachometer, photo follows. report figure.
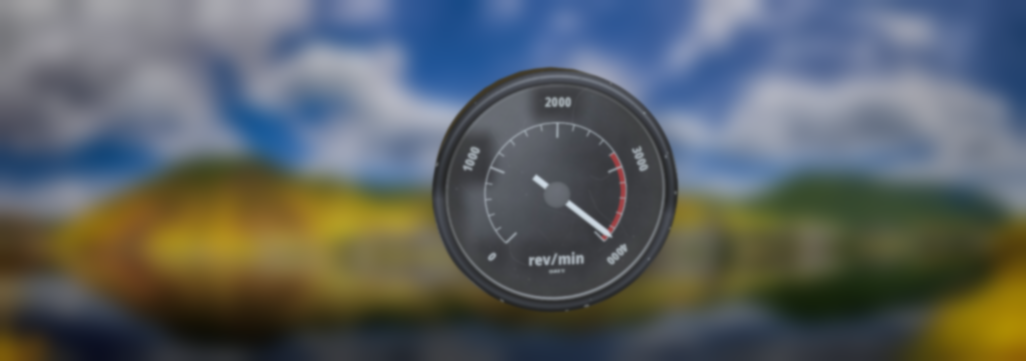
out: 3900 rpm
